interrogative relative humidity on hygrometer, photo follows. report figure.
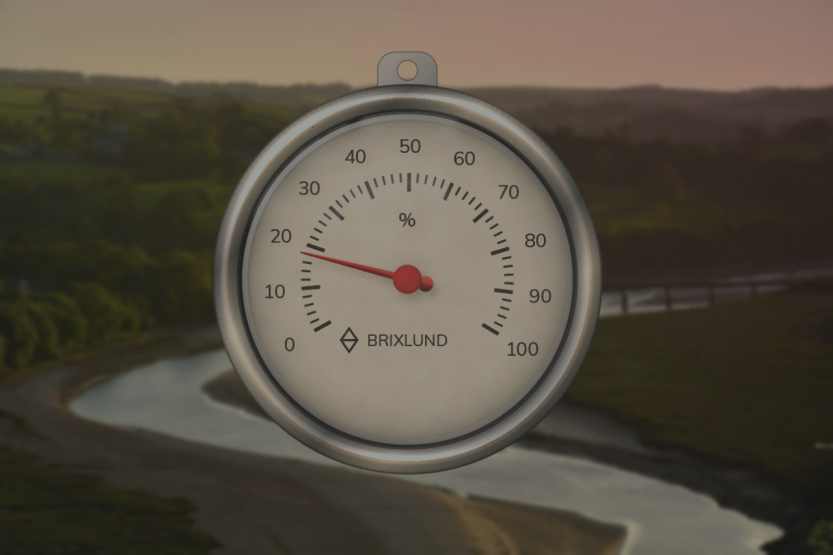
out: 18 %
